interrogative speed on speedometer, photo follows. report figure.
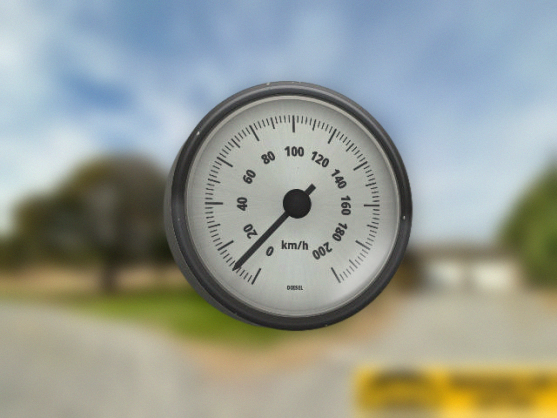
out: 10 km/h
